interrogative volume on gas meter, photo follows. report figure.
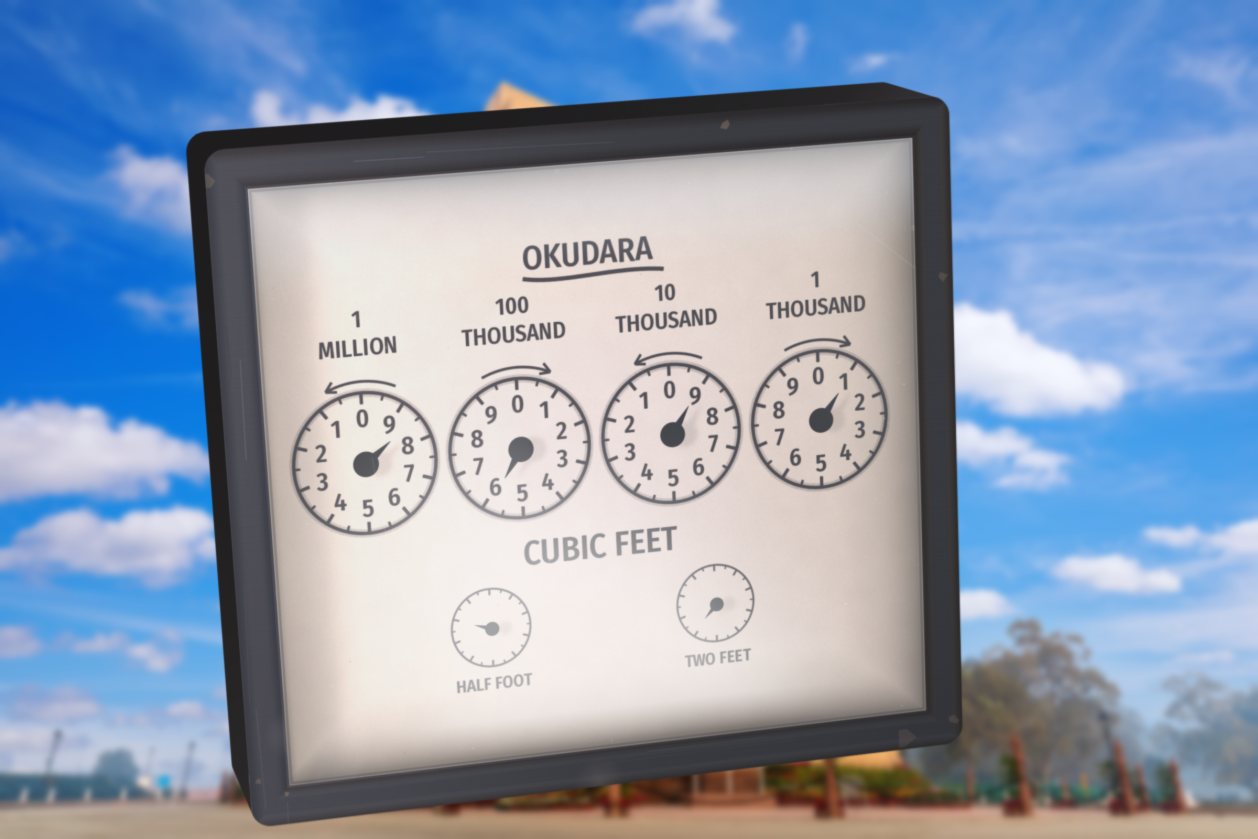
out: 859100 ft³
